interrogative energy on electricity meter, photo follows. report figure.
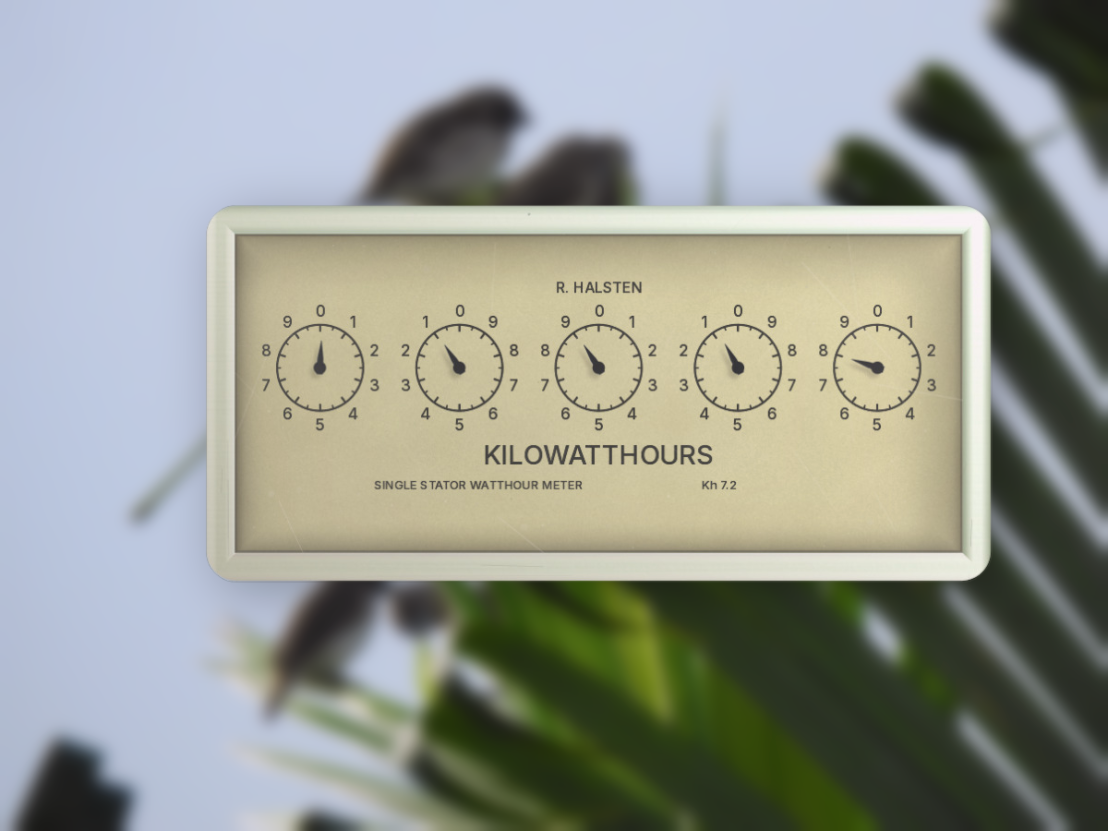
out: 908 kWh
